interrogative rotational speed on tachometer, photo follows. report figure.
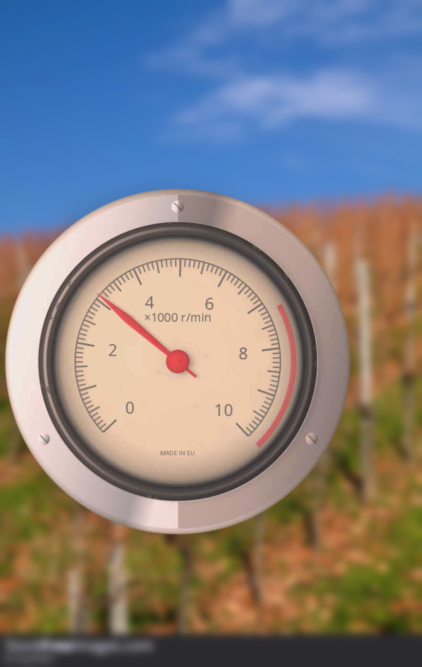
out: 3100 rpm
